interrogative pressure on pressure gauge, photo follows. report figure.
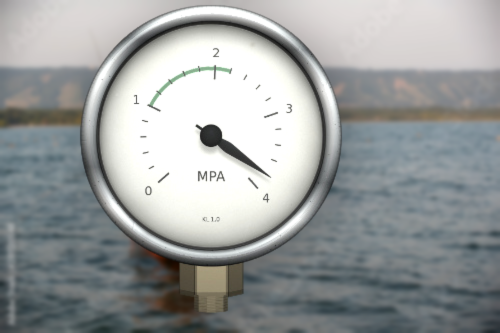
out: 3.8 MPa
